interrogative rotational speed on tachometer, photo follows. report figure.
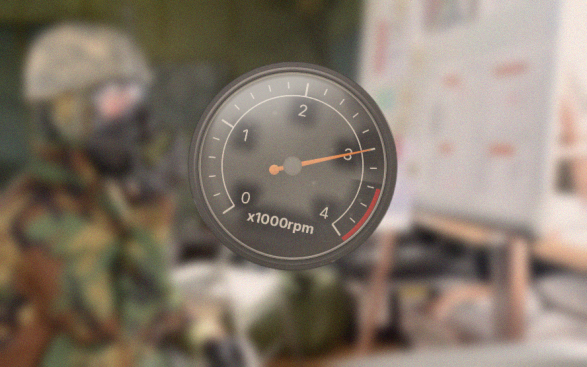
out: 3000 rpm
